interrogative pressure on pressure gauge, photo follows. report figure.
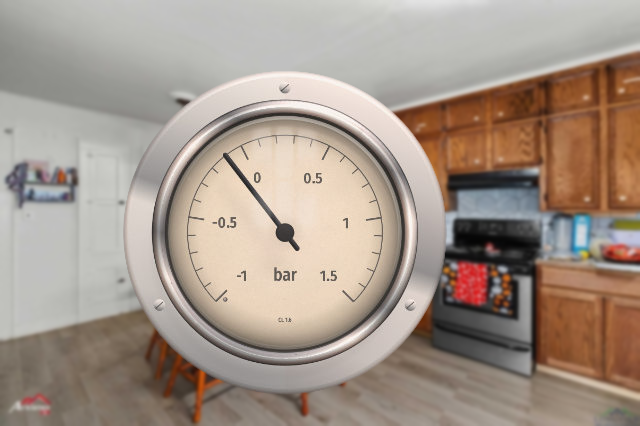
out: -0.1 bar
